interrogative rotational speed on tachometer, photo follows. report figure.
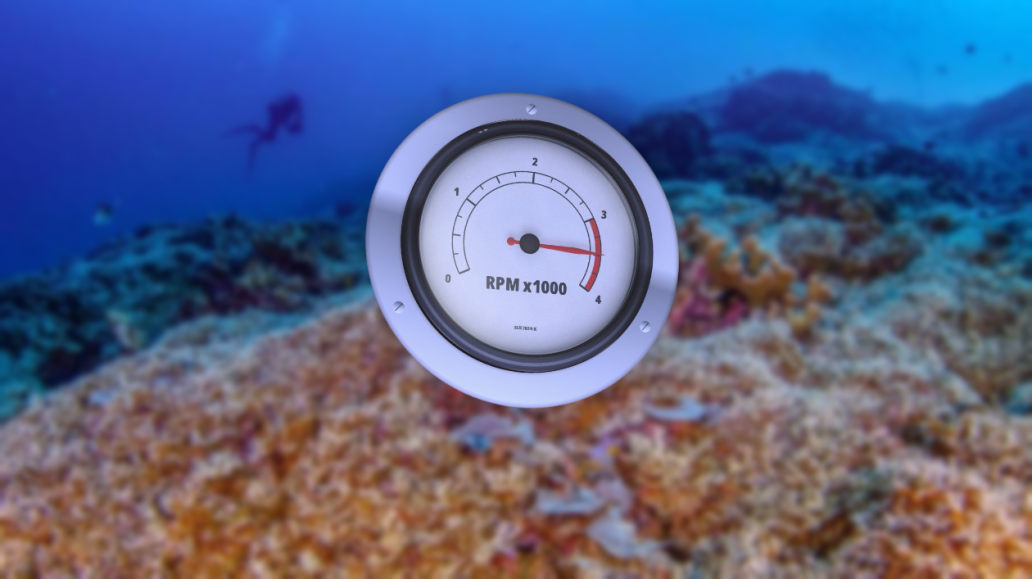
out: 3500 rpm
